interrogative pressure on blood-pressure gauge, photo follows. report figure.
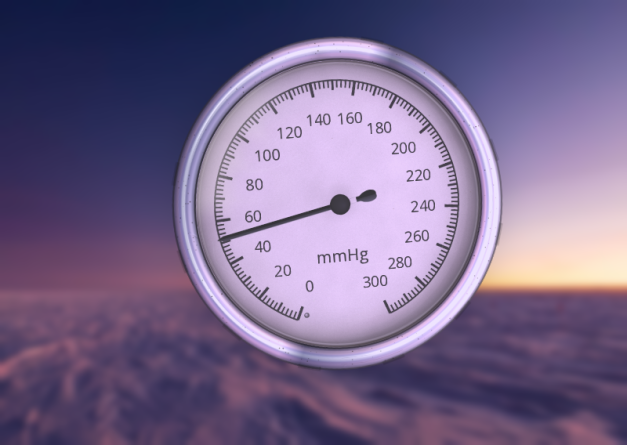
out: 52 mmHg
